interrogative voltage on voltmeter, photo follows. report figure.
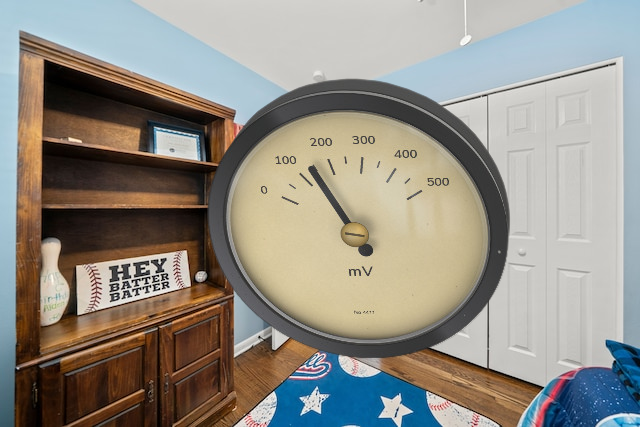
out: 150 mV
